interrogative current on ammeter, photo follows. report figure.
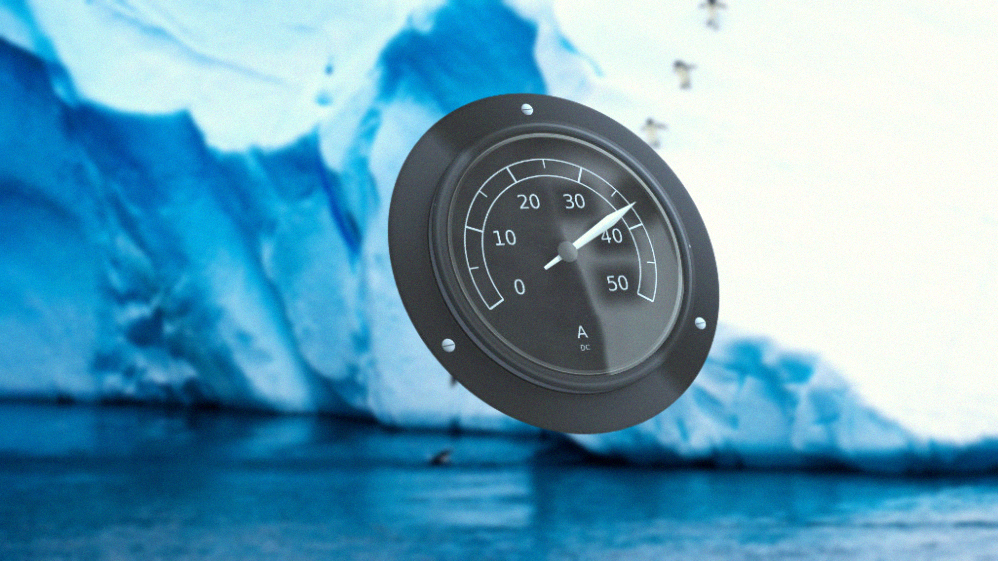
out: 37.5 A
